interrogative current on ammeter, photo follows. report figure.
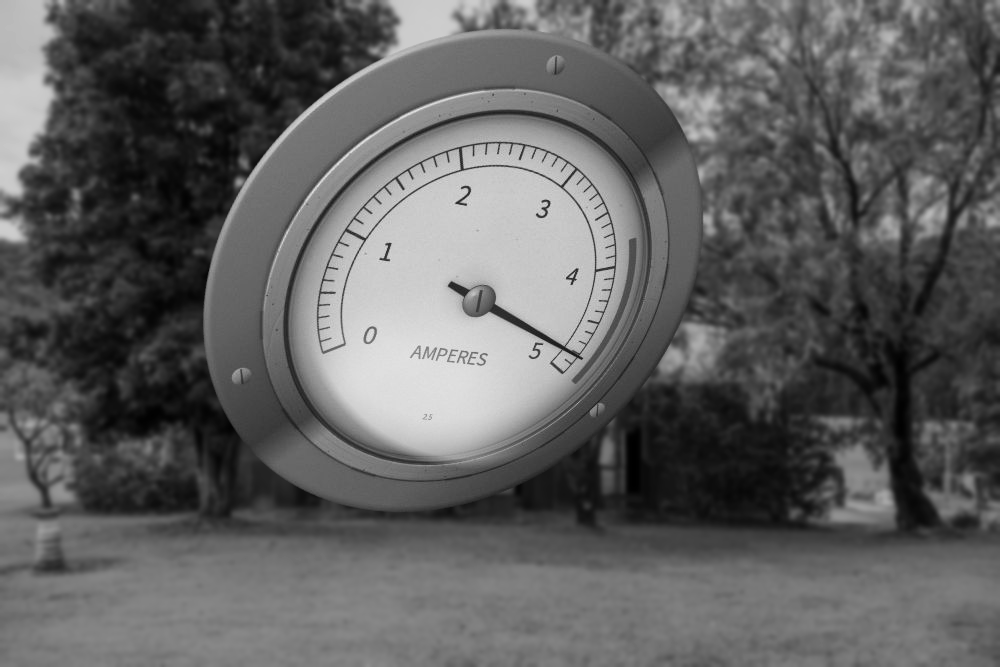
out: 4.8 A
